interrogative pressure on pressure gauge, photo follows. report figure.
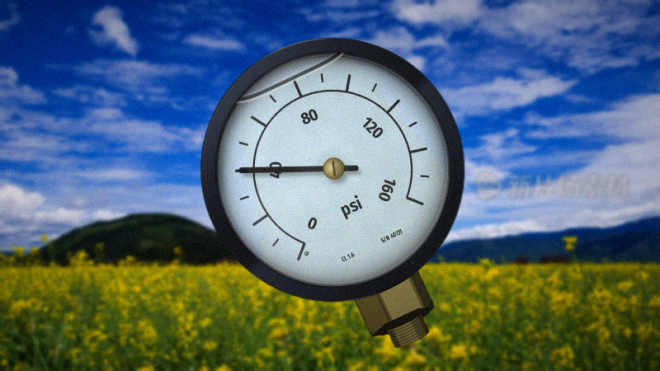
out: 40 psi
